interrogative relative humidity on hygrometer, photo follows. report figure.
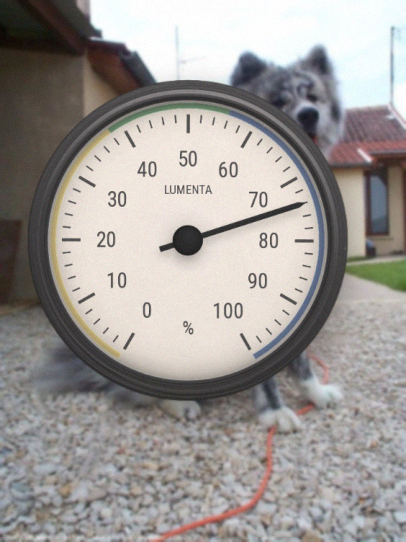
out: 74 %
